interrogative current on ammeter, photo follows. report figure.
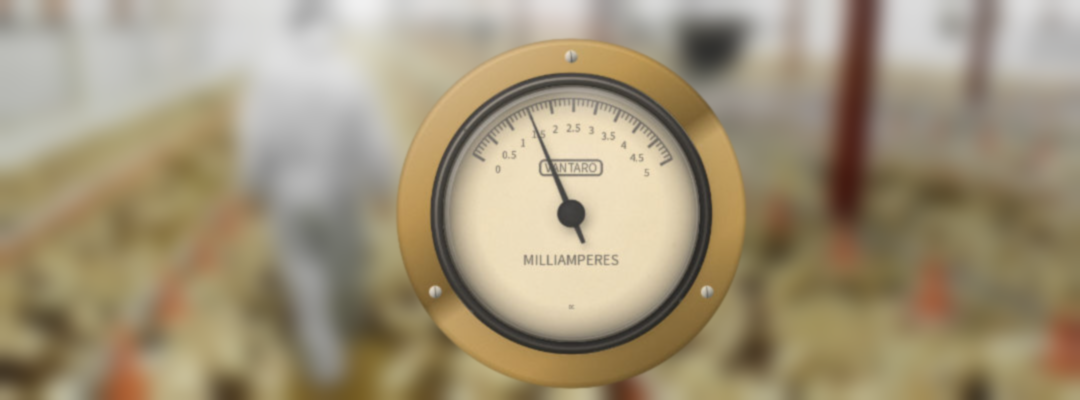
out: 1.5 mA
